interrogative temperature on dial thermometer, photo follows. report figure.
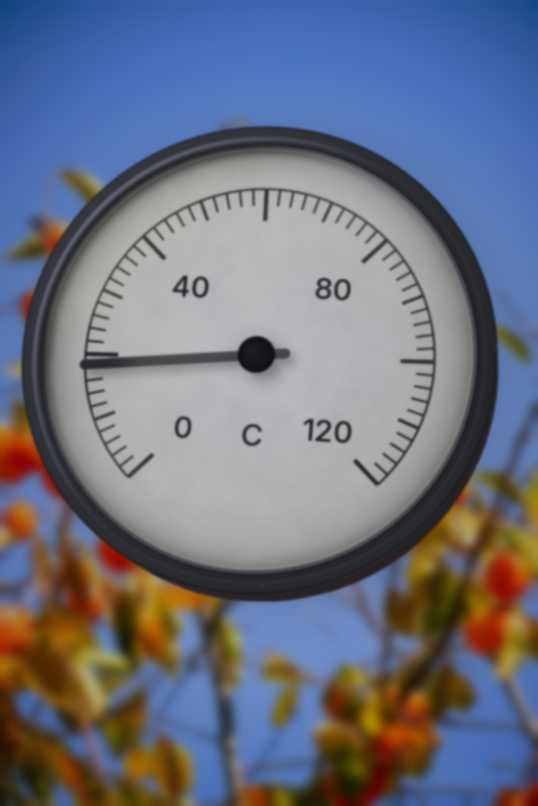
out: 18 °C
